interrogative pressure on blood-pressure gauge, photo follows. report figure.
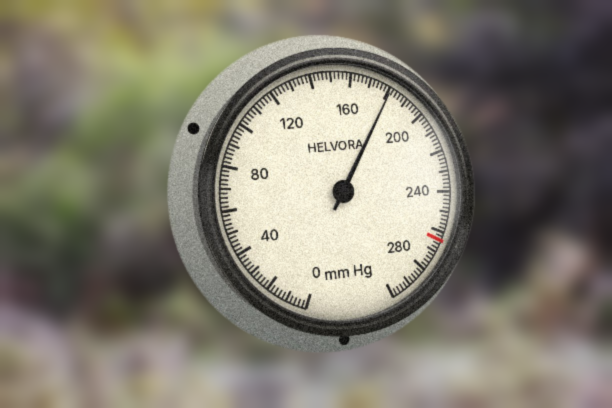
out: 180 mmHg
